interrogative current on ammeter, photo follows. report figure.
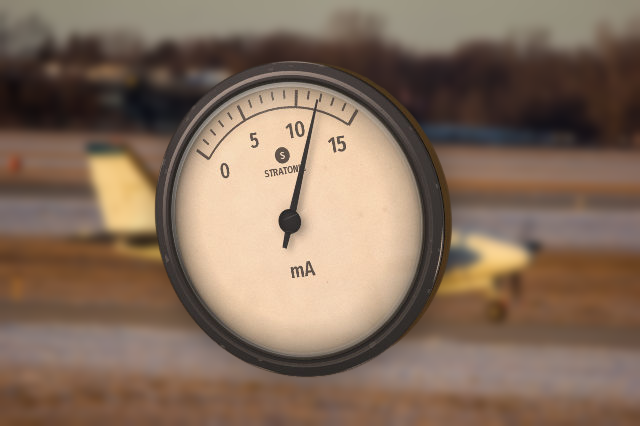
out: 12 mA
